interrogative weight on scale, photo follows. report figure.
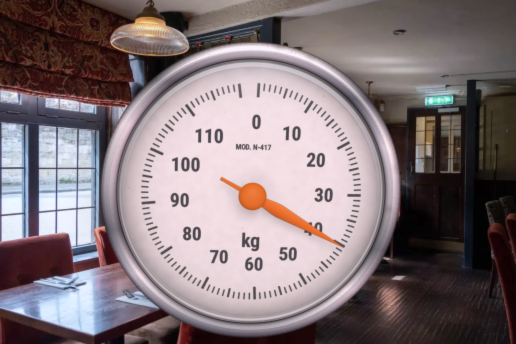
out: 40 kg
